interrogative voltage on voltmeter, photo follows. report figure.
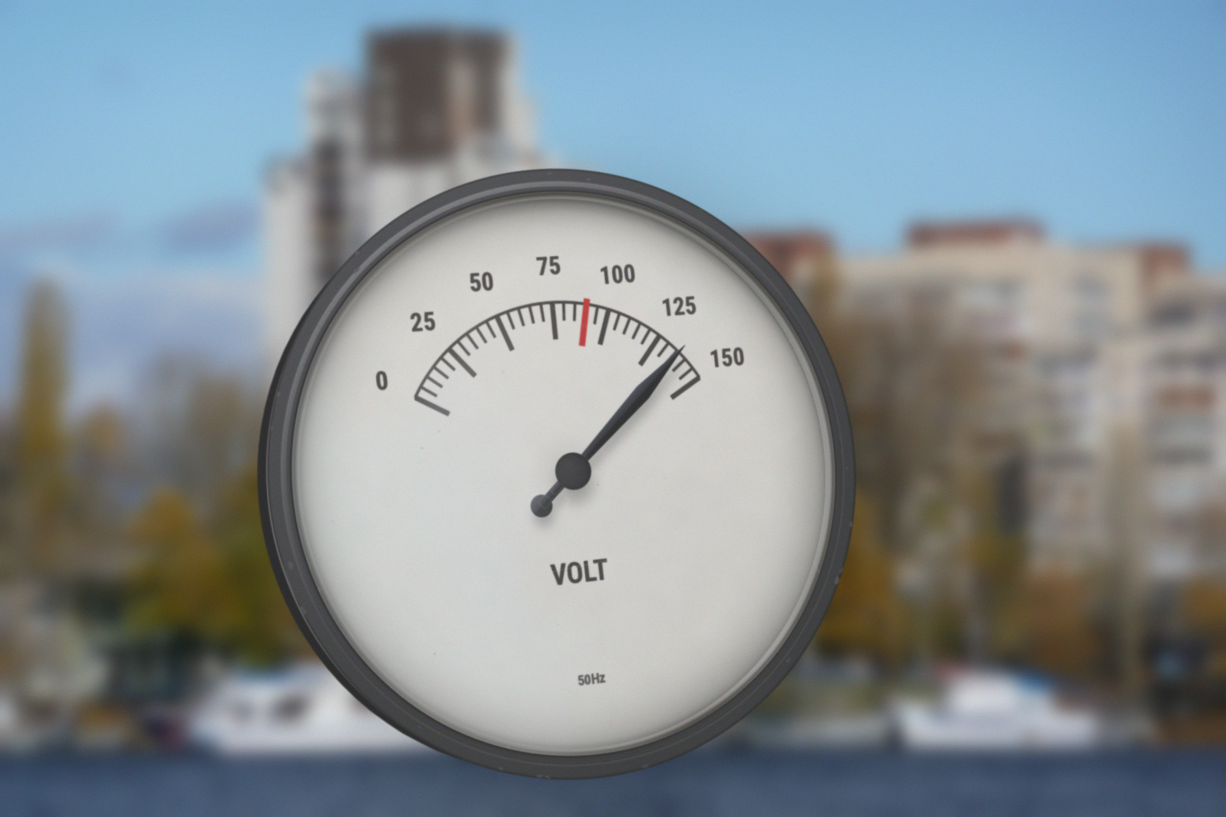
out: 135 V
